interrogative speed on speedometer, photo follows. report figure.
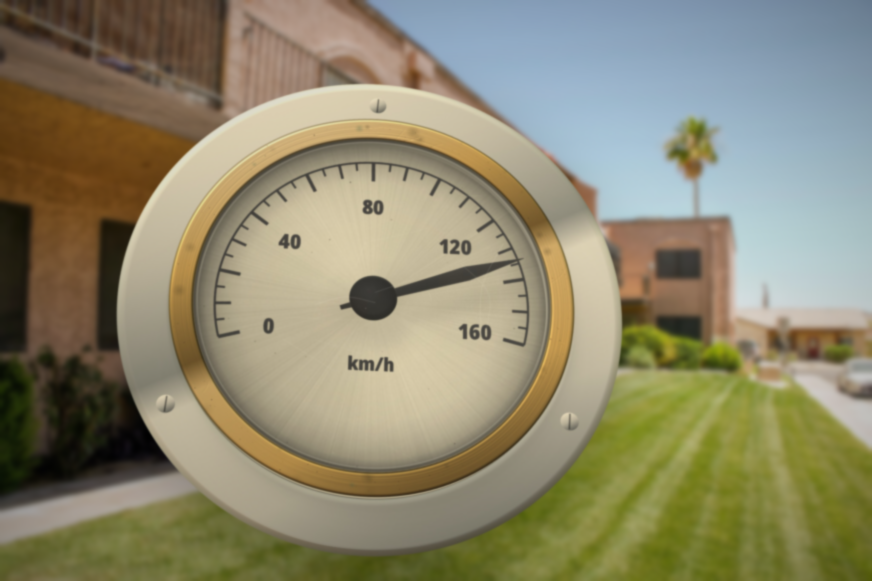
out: 135 km/h
